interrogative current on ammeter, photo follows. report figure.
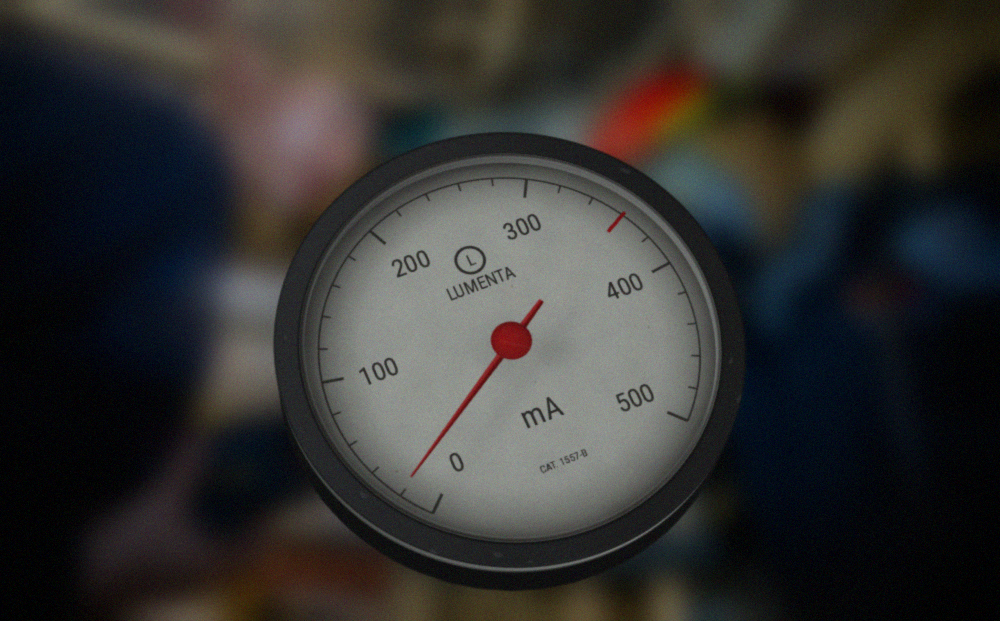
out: 20 mA
